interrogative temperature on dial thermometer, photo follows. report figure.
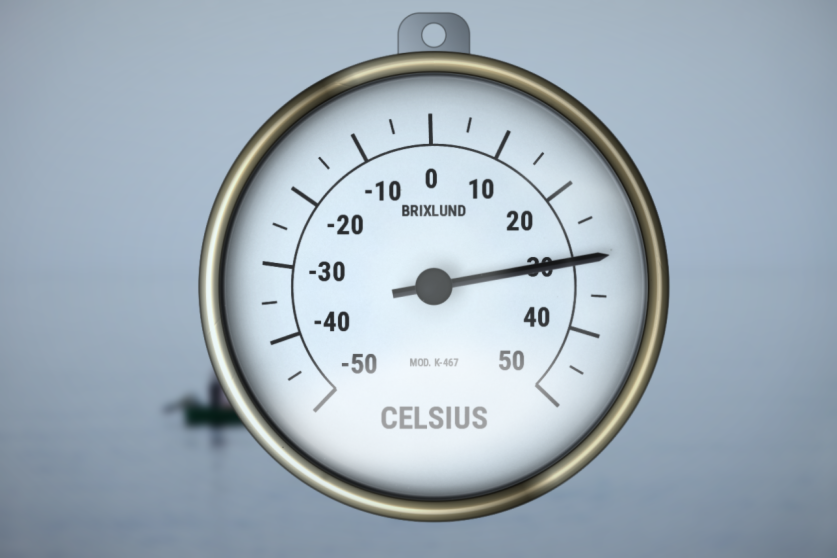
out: 30 °C
